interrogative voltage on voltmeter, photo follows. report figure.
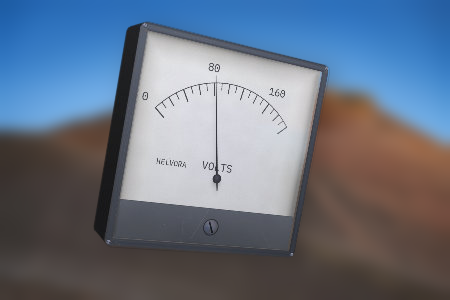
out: 80 V
